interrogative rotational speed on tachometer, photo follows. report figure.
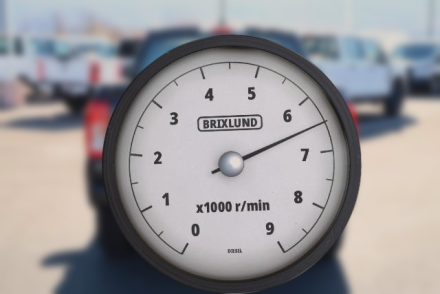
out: 6500 rpm
